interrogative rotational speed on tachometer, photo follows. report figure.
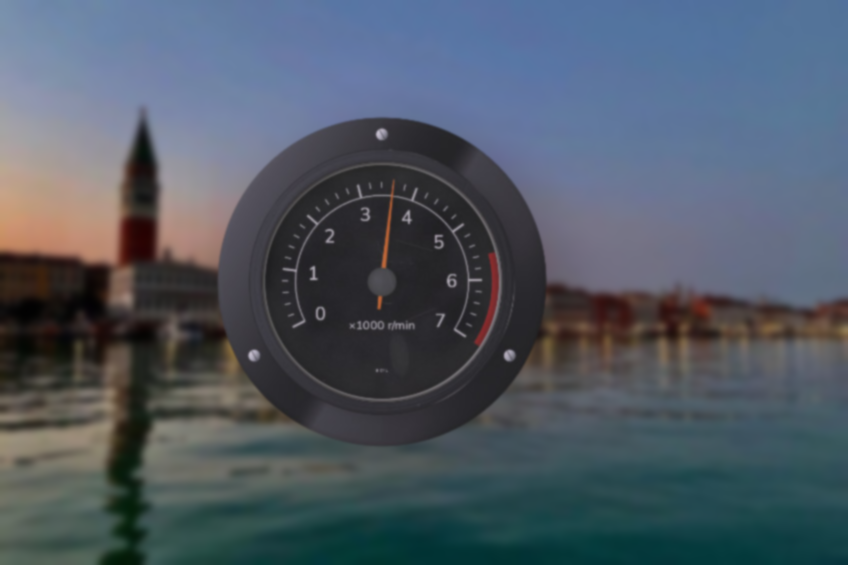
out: 3600 rpm
